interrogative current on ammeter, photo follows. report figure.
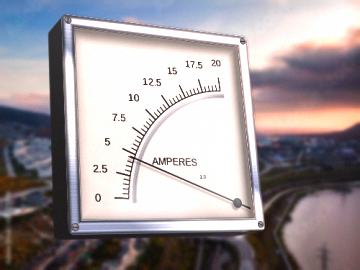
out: 4.5 A
